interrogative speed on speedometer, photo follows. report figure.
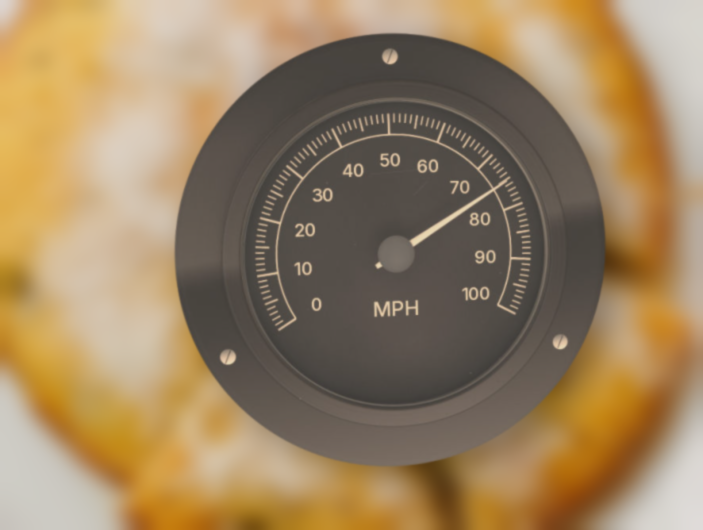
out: 75 mph
